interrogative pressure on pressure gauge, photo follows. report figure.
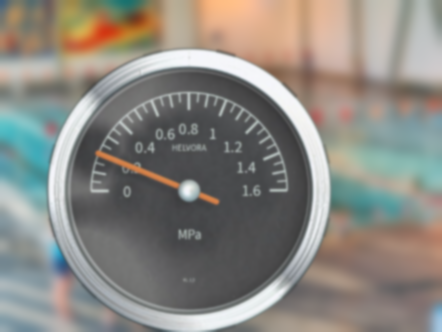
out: 0.2 MPa
